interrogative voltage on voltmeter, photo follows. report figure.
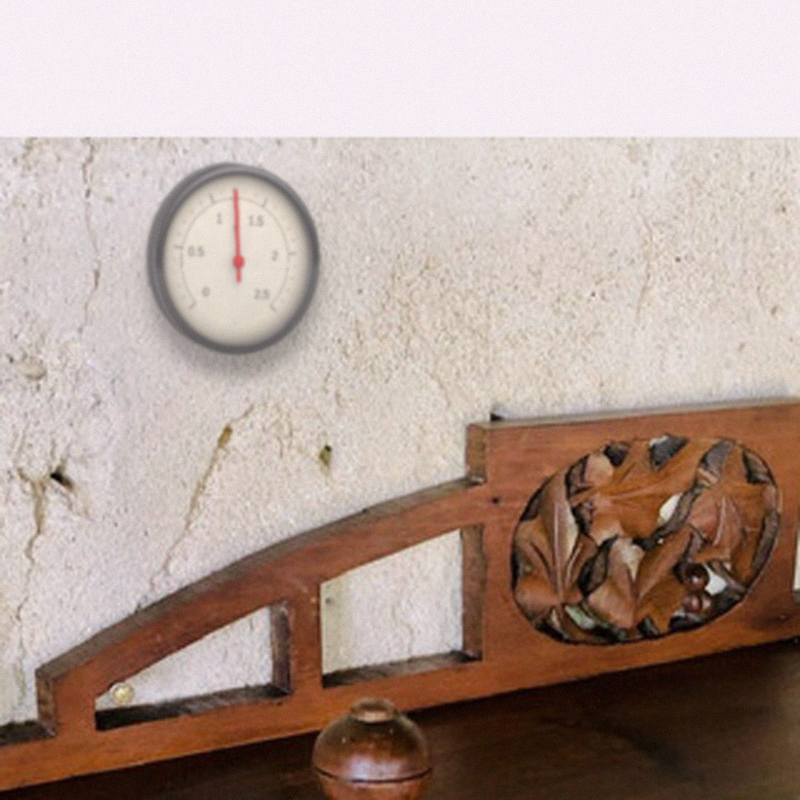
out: 1.2 V
